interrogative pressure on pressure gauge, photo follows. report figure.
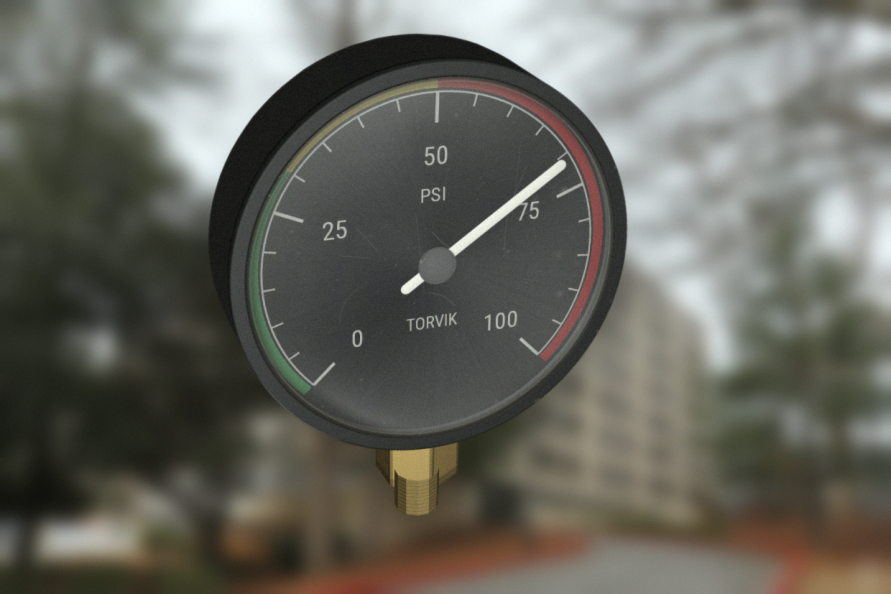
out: 70 psi
